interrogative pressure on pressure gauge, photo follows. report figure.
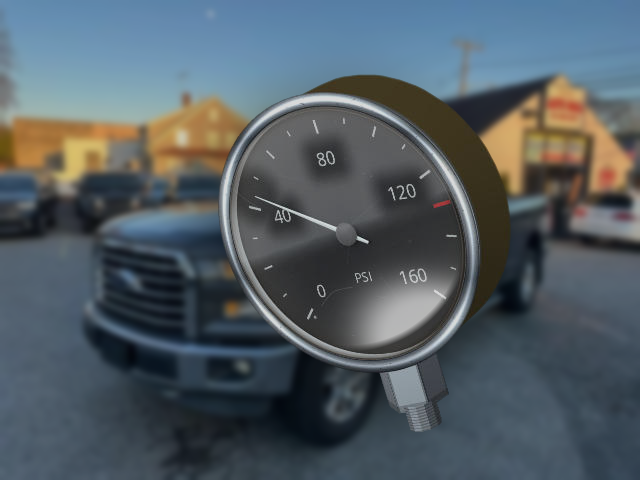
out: 45 psi
